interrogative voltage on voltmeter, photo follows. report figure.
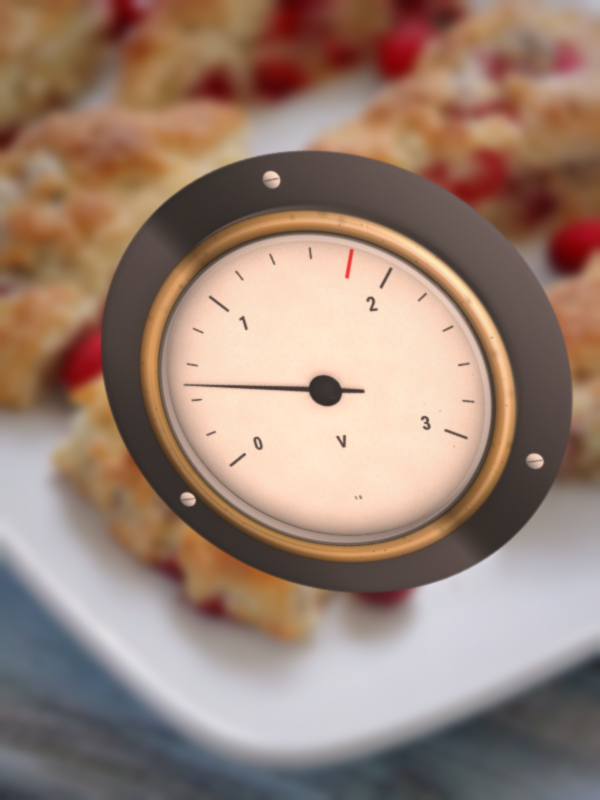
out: 0.5 V
